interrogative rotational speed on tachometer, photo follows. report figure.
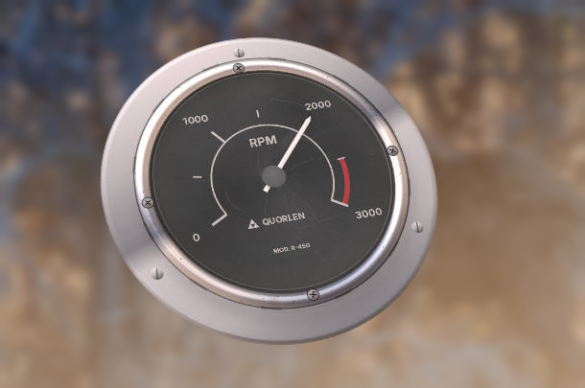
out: 2000 rpm
